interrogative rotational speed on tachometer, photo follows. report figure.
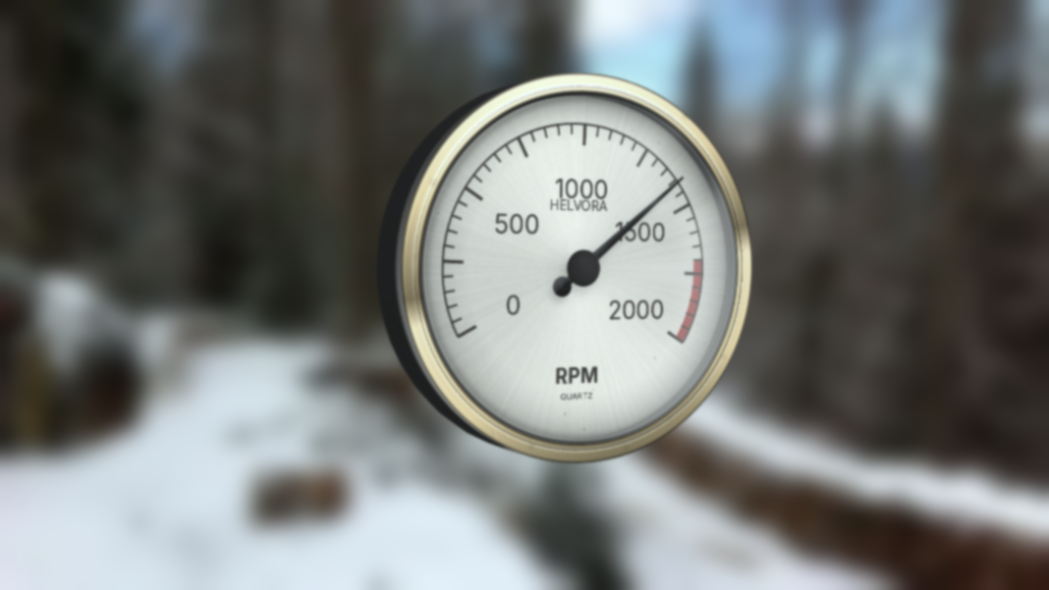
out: 1400 rpm
